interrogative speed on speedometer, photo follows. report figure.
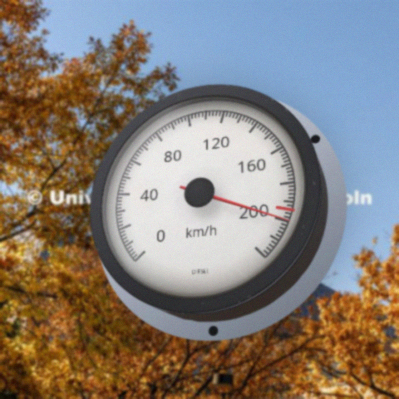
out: 200 km/h
